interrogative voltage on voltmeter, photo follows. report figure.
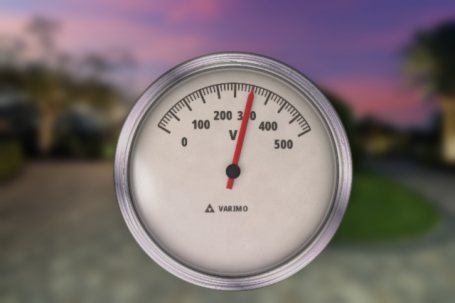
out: 300 V
